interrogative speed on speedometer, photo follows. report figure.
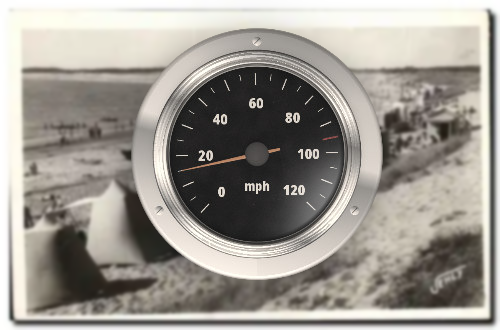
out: 15 mph
